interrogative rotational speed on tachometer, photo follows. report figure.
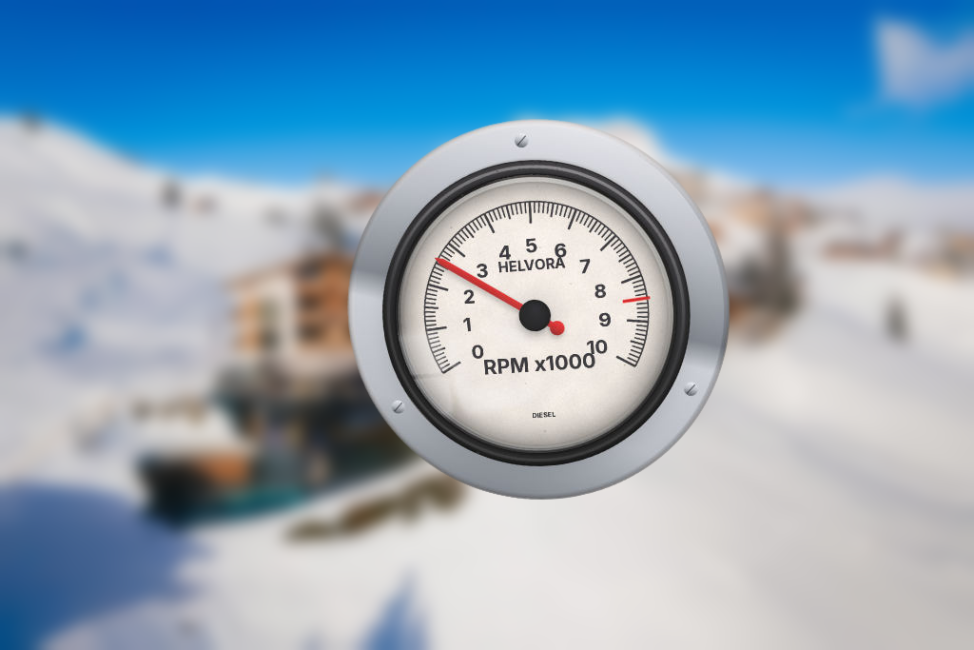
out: 2600 rpm
